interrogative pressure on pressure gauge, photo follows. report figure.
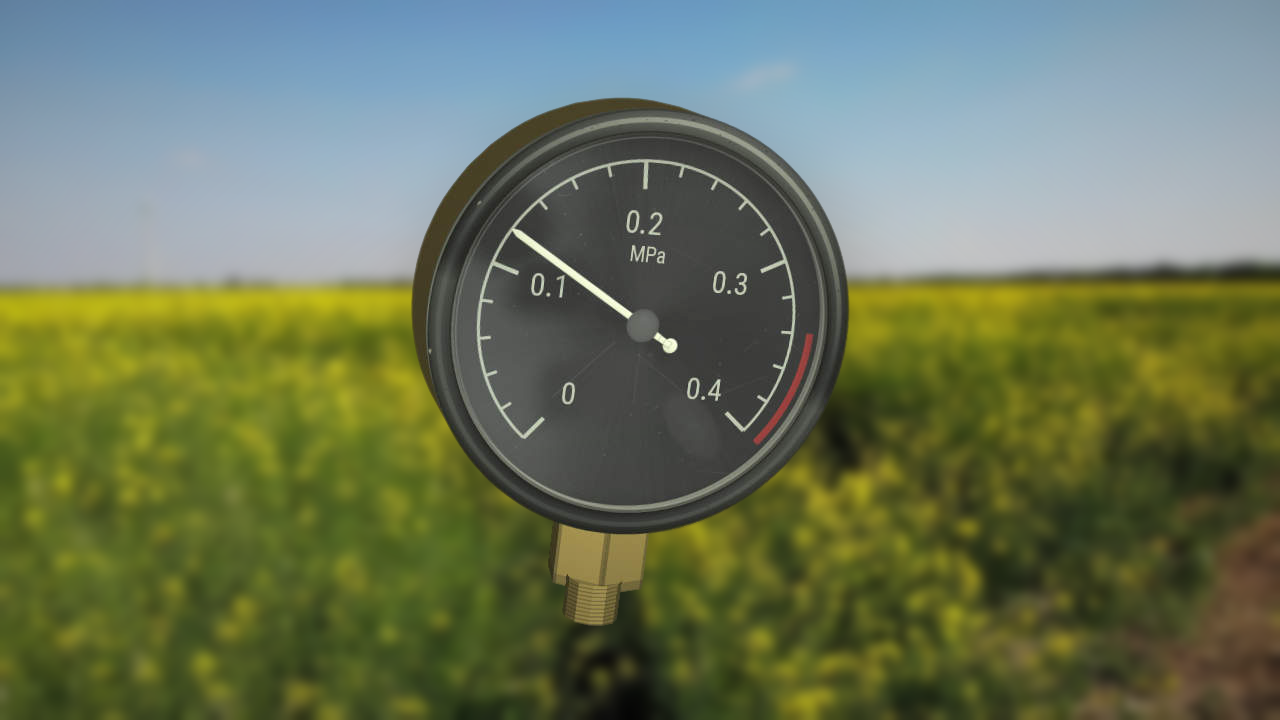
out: 0.12 MPa
